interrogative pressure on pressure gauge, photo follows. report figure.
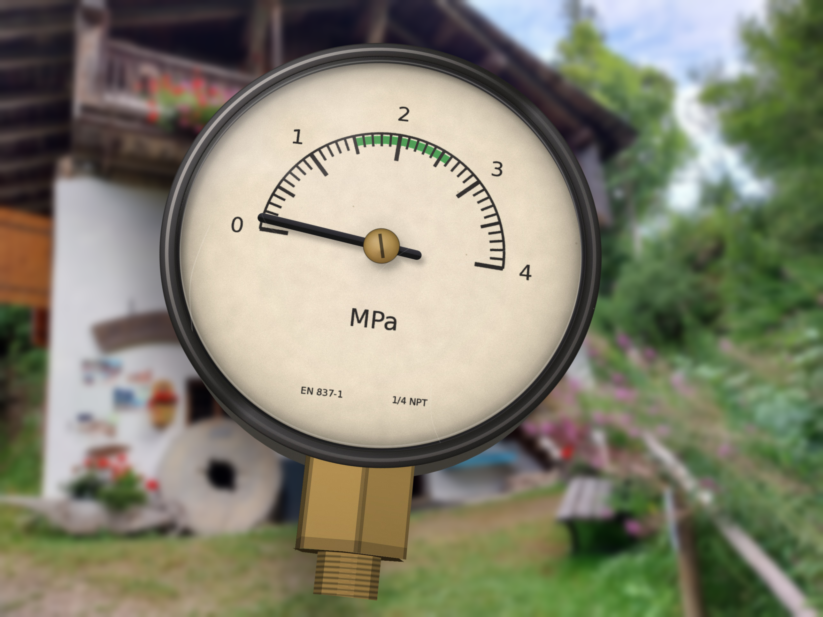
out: 0.1 MPa
